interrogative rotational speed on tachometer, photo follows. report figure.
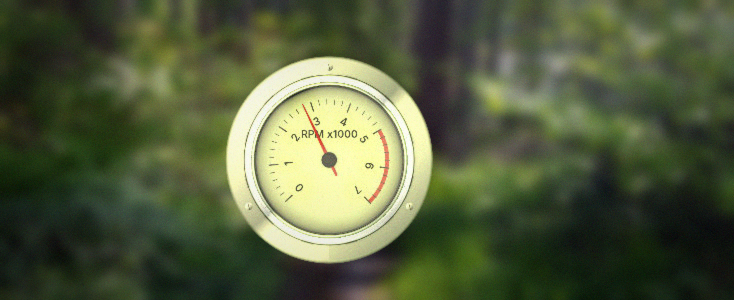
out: 2800 rpm
